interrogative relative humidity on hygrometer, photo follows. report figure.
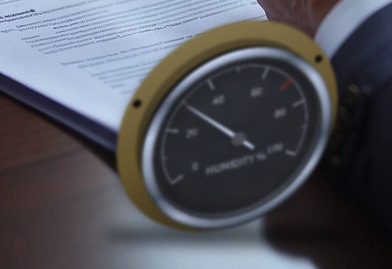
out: 30 %
